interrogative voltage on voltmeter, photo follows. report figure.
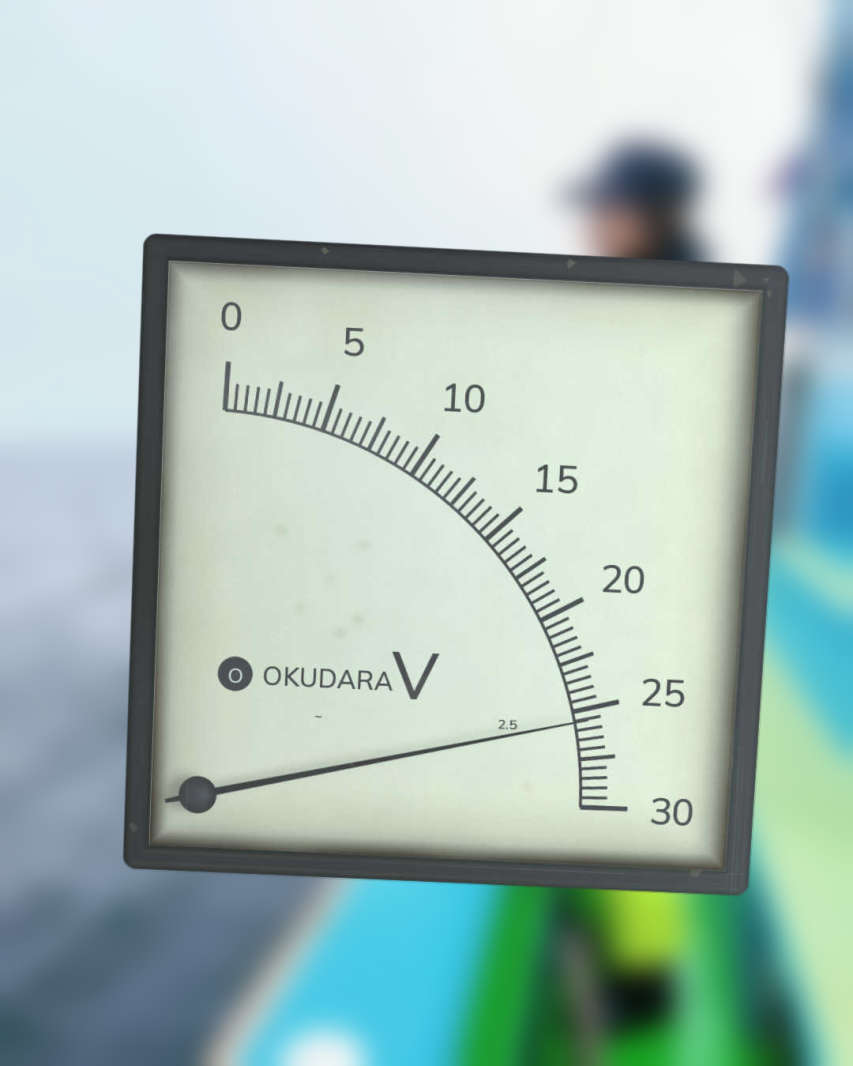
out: 25.5 V
